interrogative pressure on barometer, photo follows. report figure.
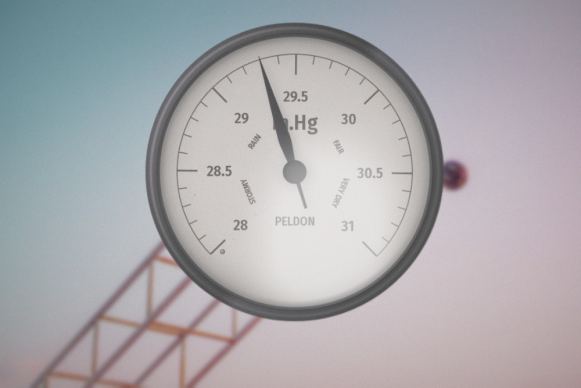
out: 29.3 inHg
